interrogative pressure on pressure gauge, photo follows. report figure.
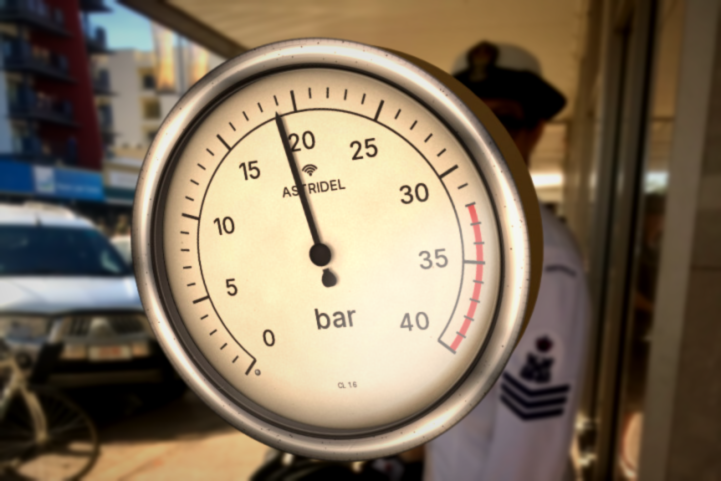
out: 19 bar
